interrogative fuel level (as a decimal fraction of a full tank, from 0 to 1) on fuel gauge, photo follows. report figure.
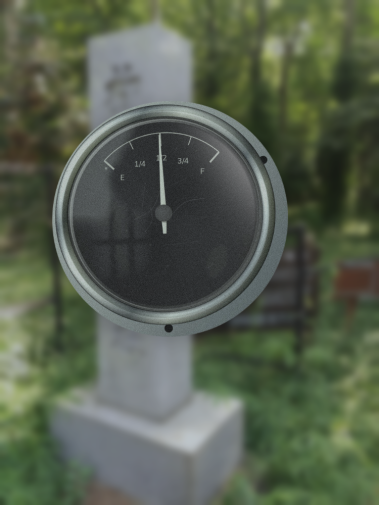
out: 0.5
